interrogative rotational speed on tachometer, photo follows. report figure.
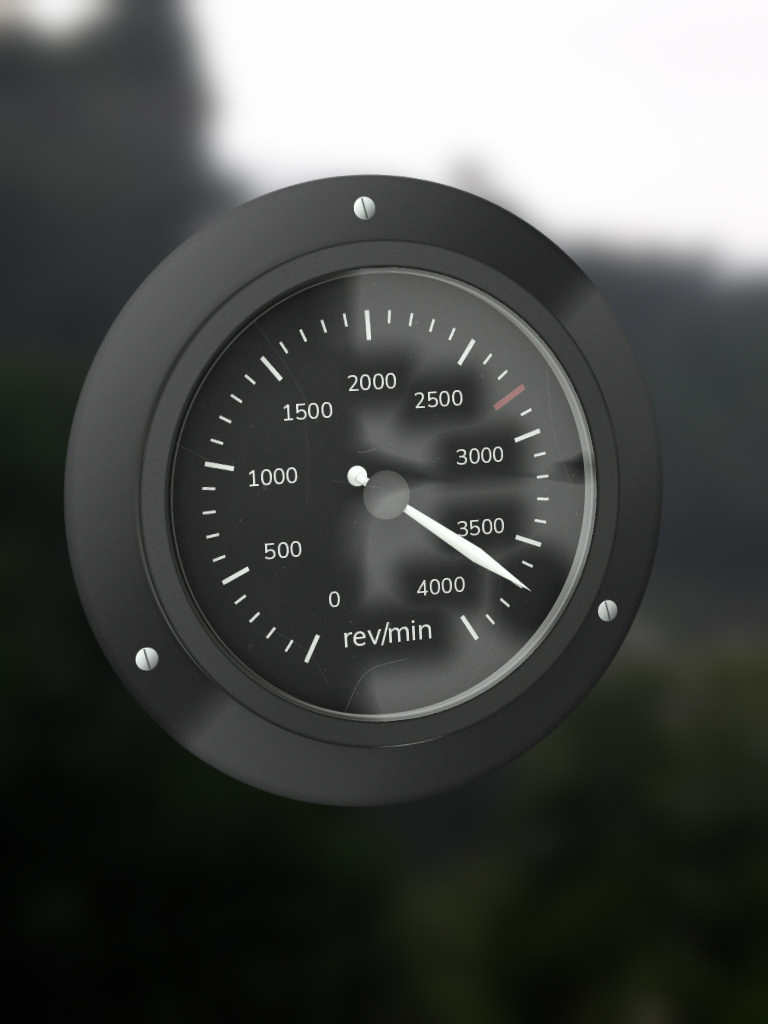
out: 3700 rpm
